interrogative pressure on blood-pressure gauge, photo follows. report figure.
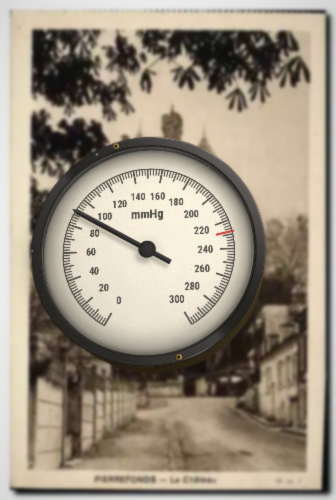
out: 90 mmHg
